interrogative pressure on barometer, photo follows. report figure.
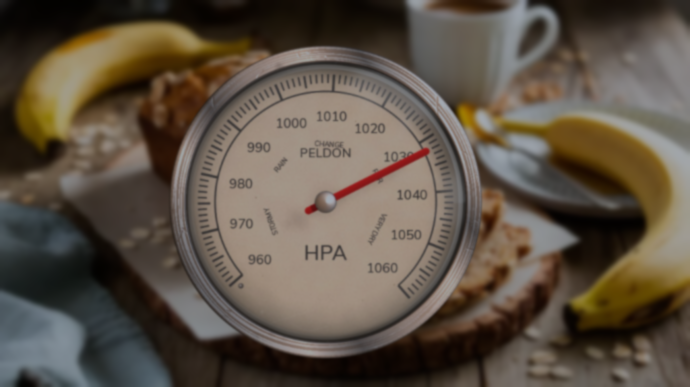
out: 1032 hPa
